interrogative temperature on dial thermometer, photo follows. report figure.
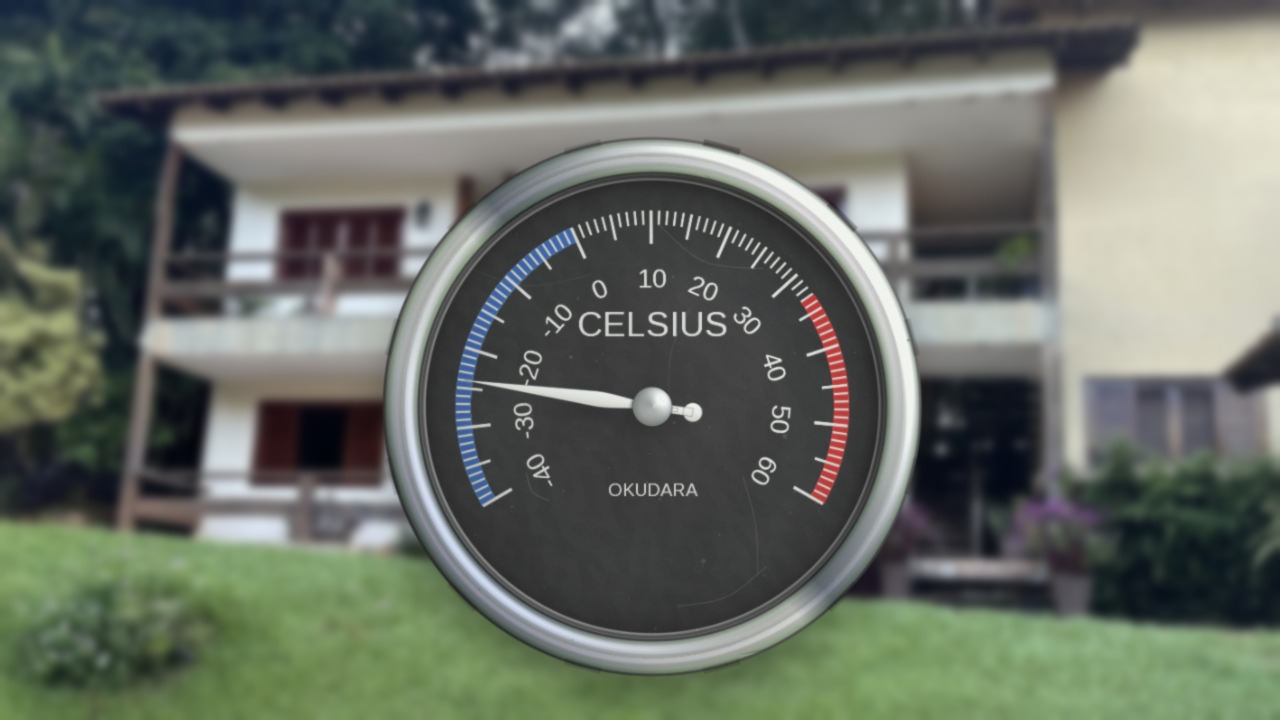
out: -24 °C
